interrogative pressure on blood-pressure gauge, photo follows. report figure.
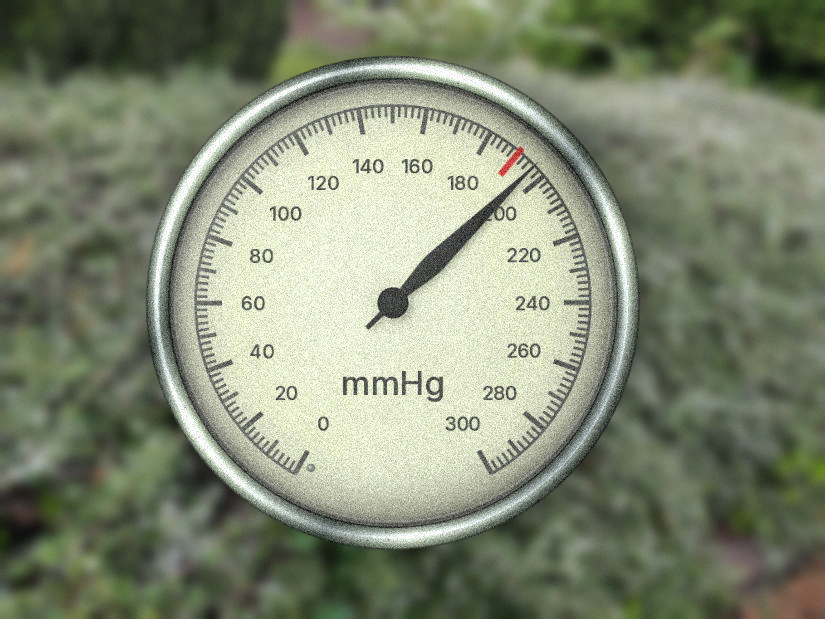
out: 196 mmHg
